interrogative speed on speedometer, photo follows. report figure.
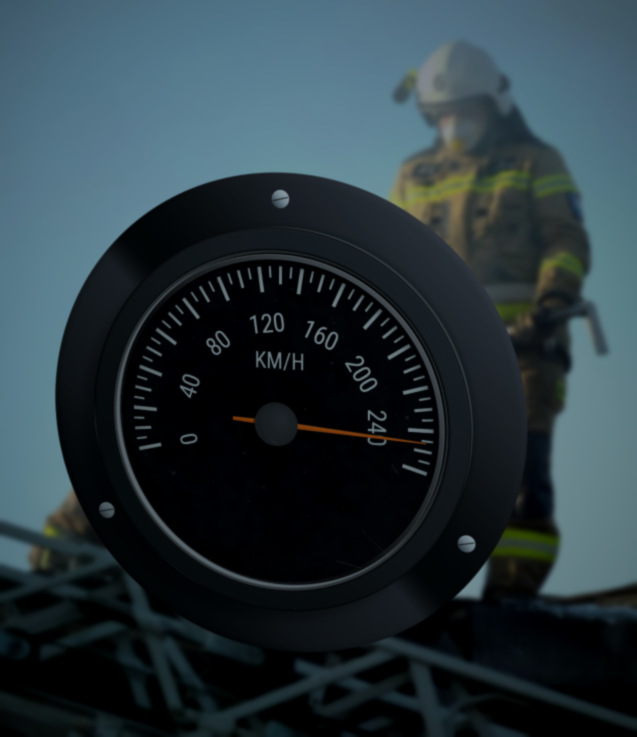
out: 245 km/h
